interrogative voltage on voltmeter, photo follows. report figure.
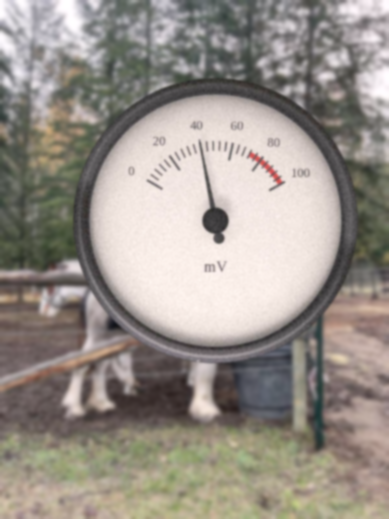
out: 40 mV
